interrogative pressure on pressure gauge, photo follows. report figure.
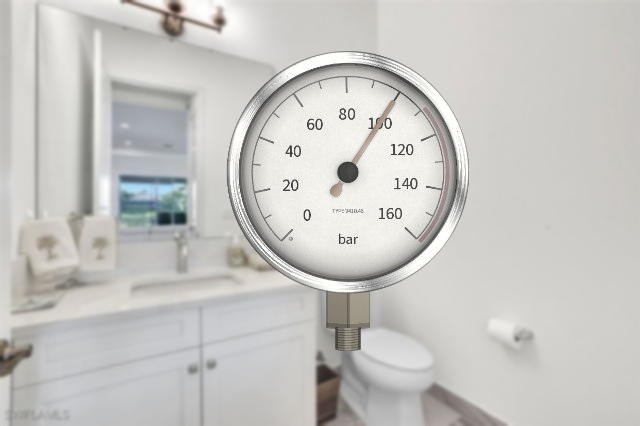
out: 100 bar
